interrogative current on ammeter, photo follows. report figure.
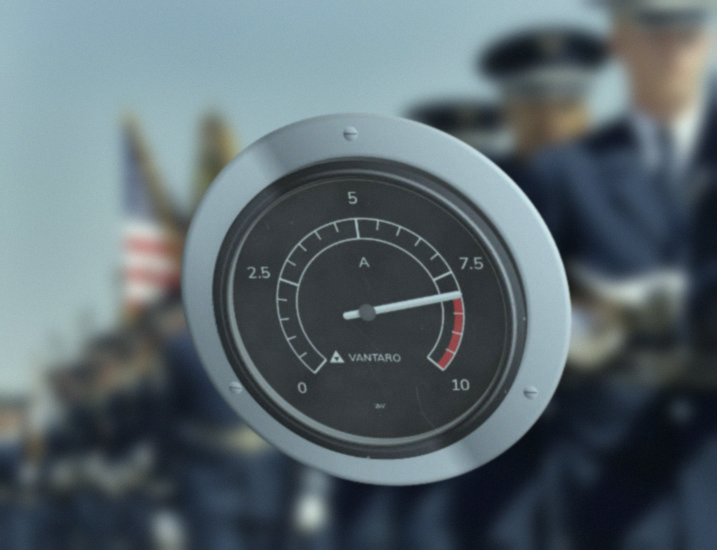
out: 8 A
